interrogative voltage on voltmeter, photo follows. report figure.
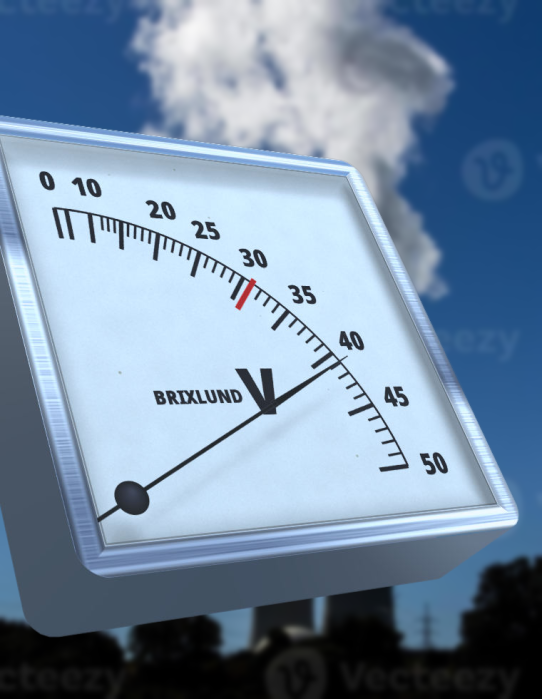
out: 41 V
